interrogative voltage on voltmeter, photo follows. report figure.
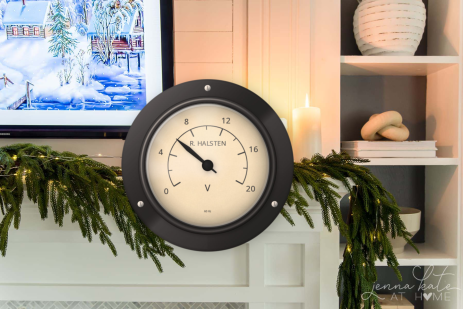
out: 6 V
